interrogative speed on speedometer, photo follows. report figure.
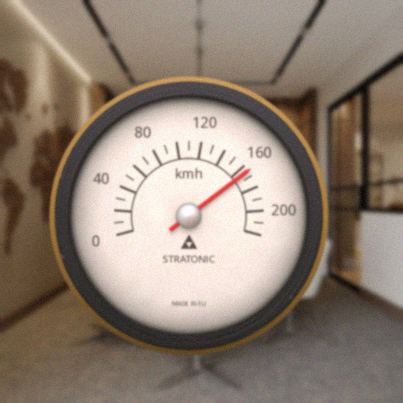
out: 165 km/h
